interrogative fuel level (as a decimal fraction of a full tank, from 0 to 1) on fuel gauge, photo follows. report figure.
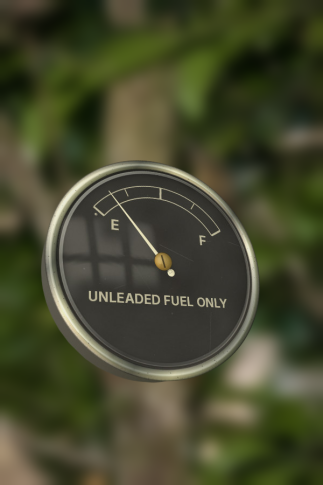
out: 0.125
